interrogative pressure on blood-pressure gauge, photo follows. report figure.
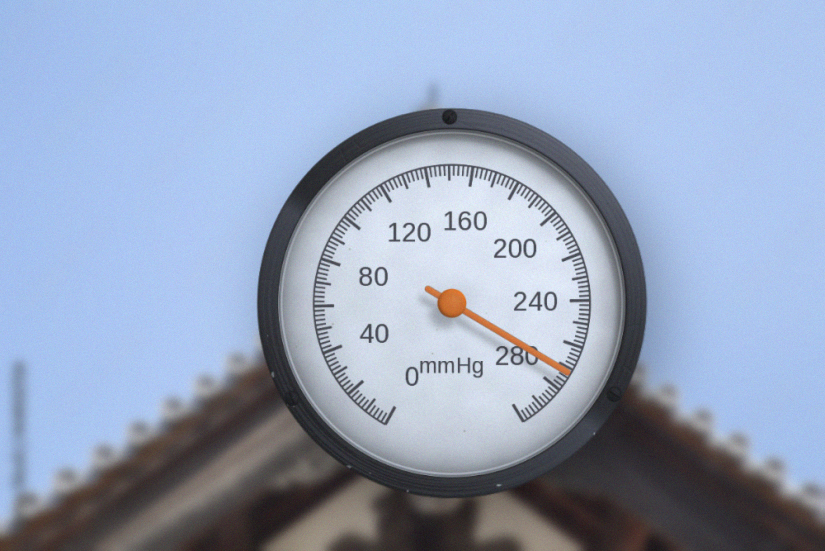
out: 272 mmHg
